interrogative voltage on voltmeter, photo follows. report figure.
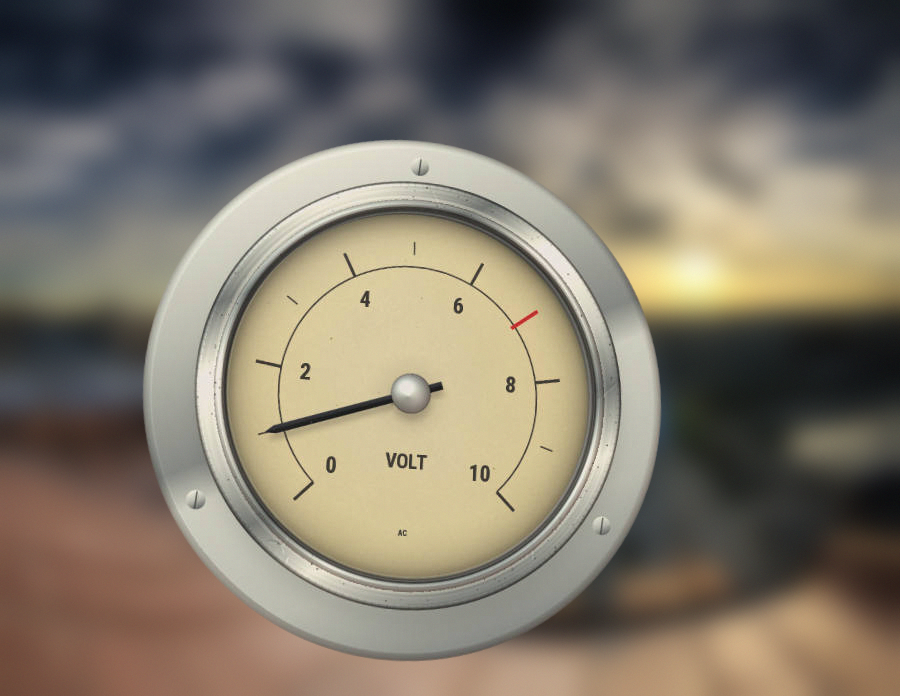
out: 1 V
